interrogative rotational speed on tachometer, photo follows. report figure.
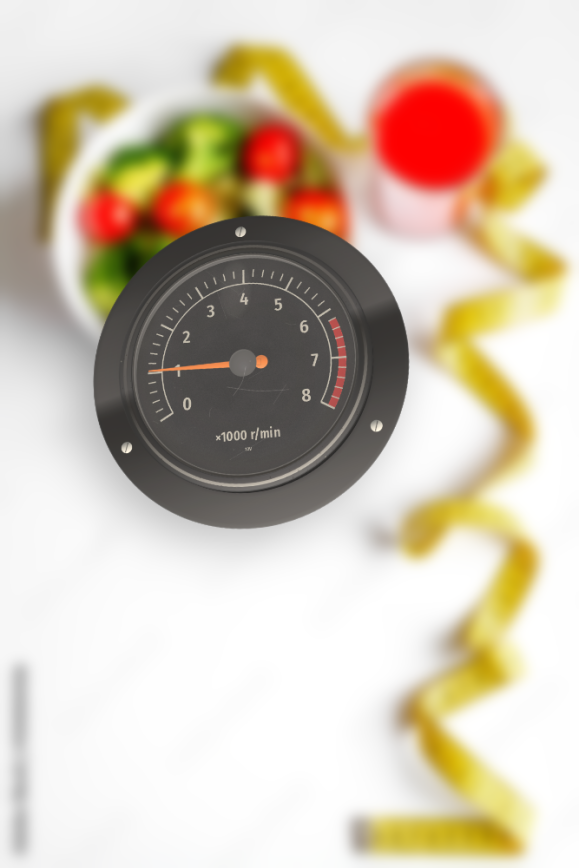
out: 1000 rpm
